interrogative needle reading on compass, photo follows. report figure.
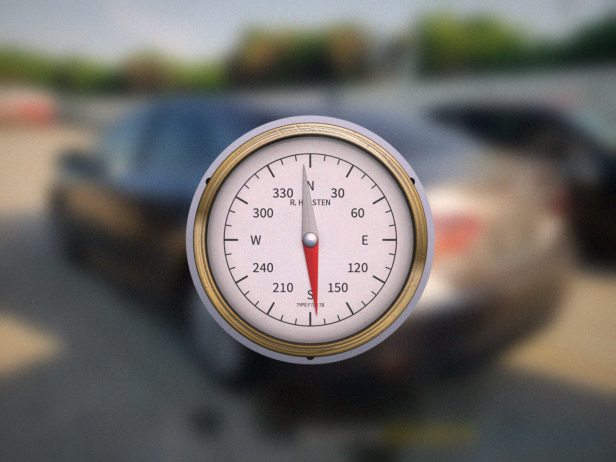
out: 175 °
